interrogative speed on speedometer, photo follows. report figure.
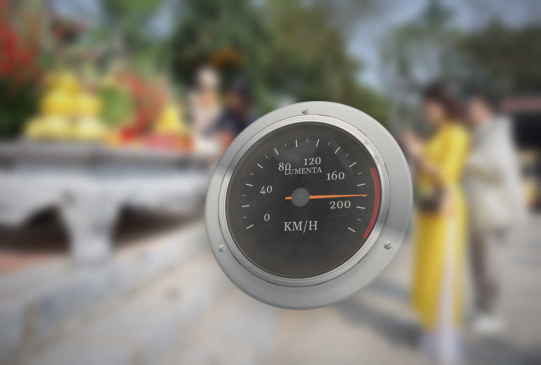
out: 190 km/h
